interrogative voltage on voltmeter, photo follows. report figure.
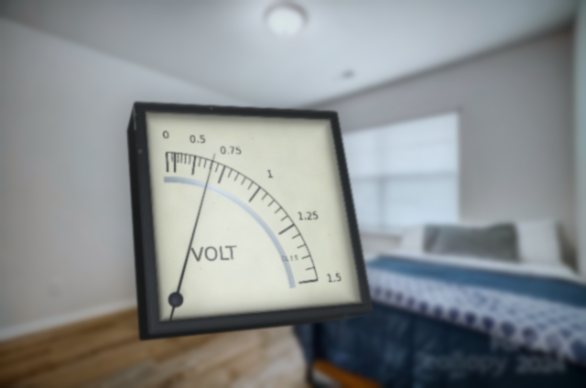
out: 0.65 V
